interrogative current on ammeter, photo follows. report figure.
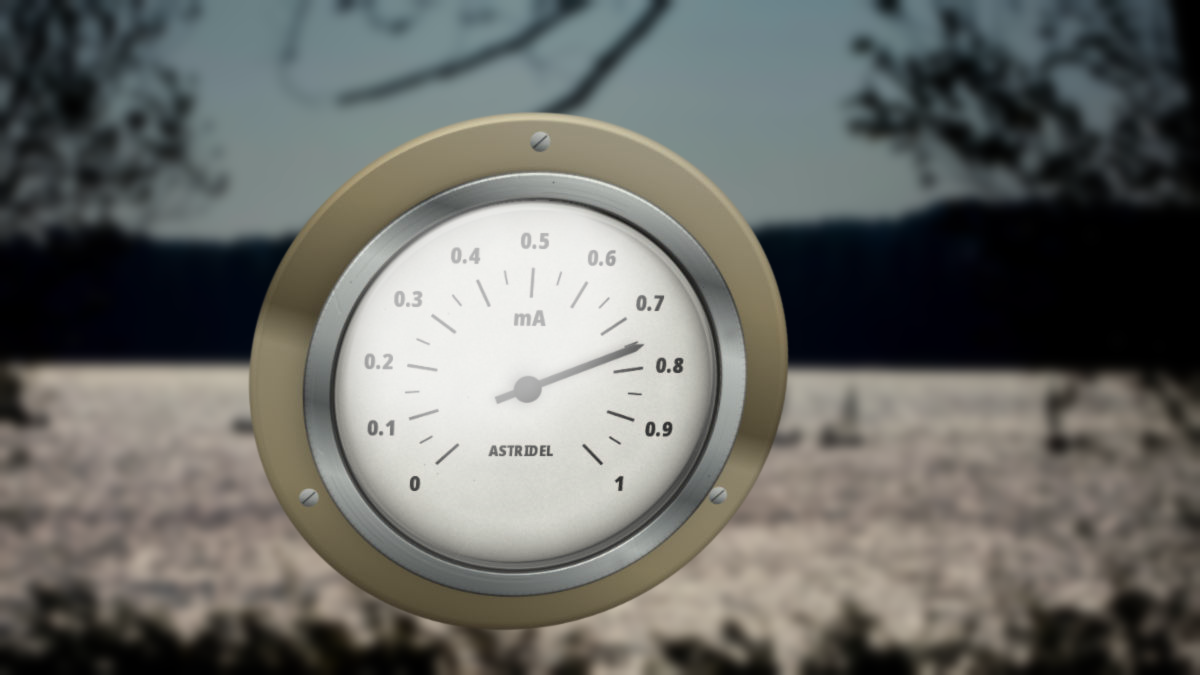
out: 0.75 mA
